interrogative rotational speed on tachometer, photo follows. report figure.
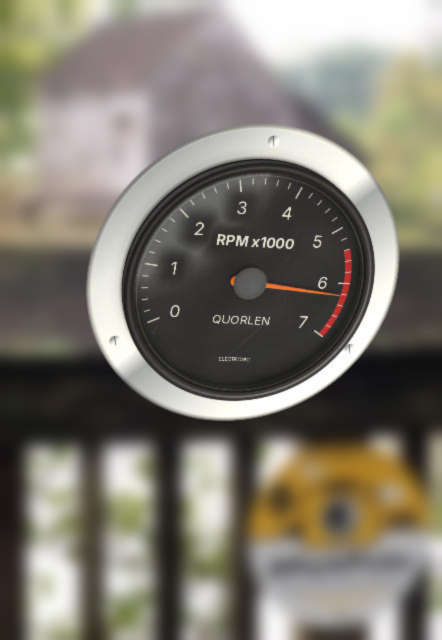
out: 6200 rpm
